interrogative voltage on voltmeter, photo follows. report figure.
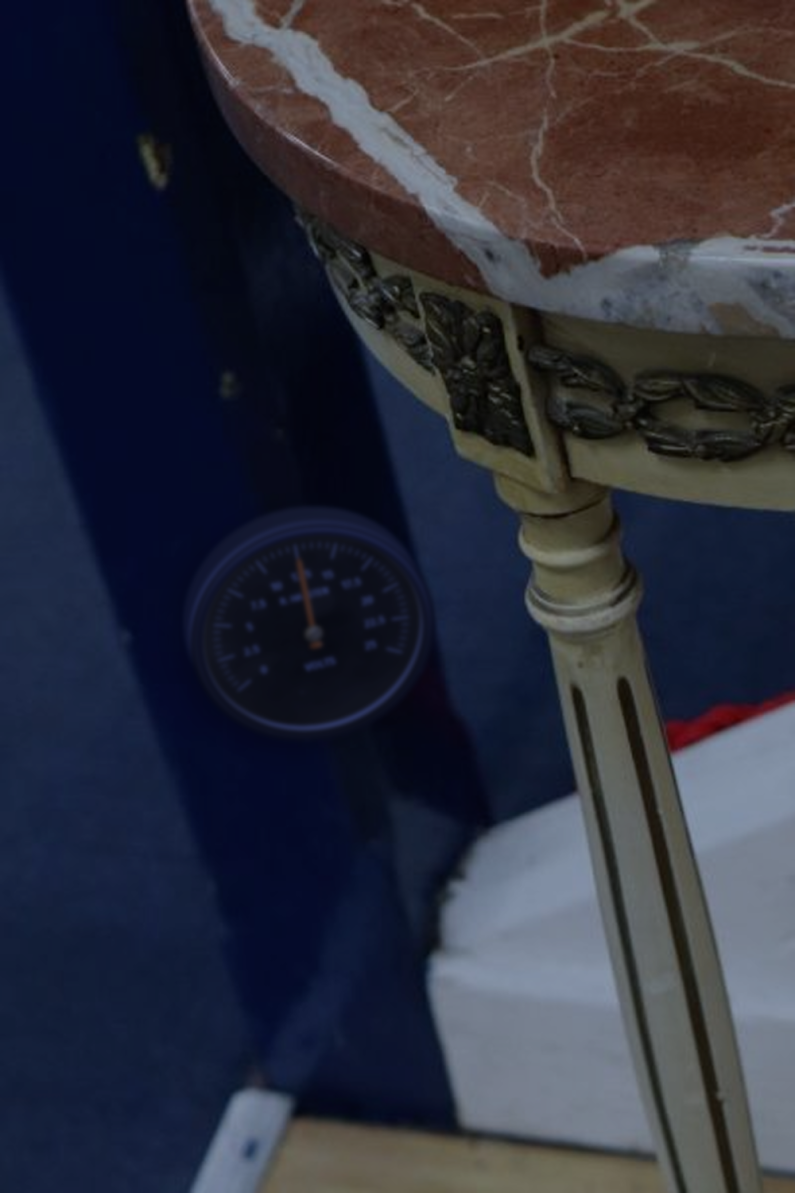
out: 12.5 V
